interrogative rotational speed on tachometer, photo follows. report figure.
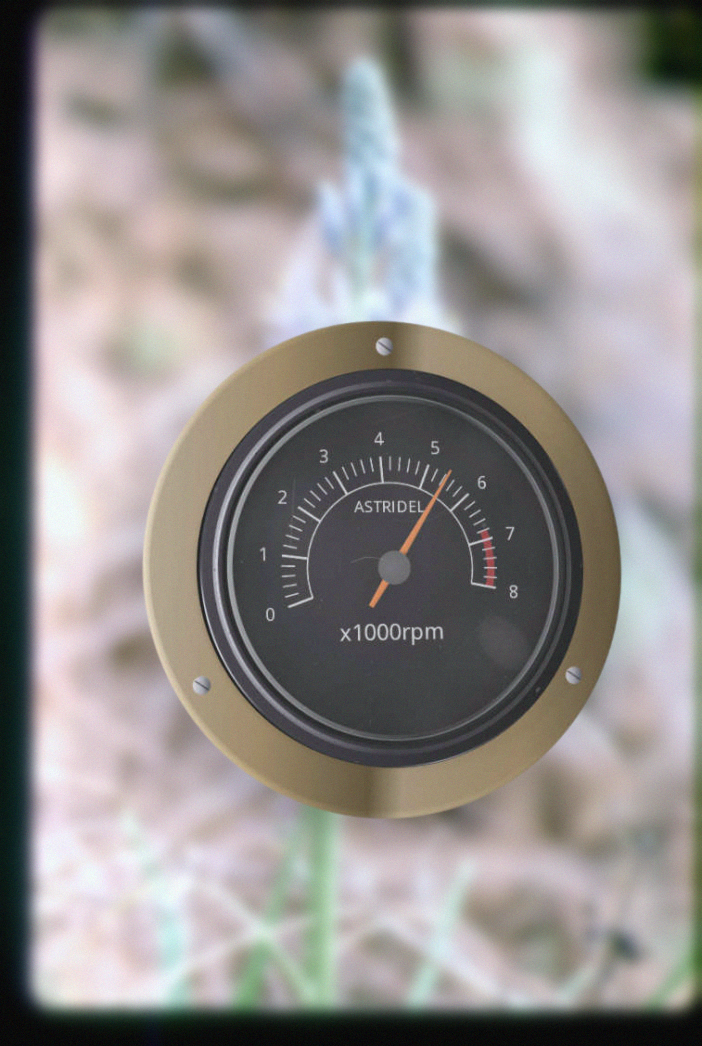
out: 5400 rpm
